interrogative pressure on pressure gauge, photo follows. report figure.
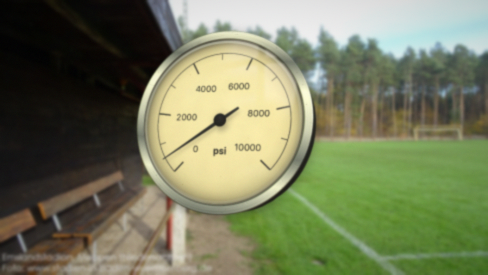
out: 500 psi
